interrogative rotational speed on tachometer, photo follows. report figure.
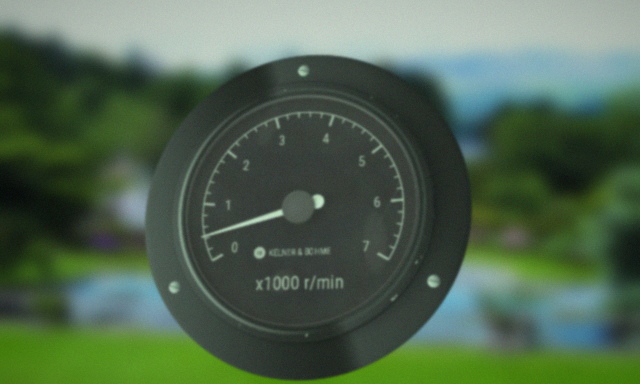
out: 400 rpm
